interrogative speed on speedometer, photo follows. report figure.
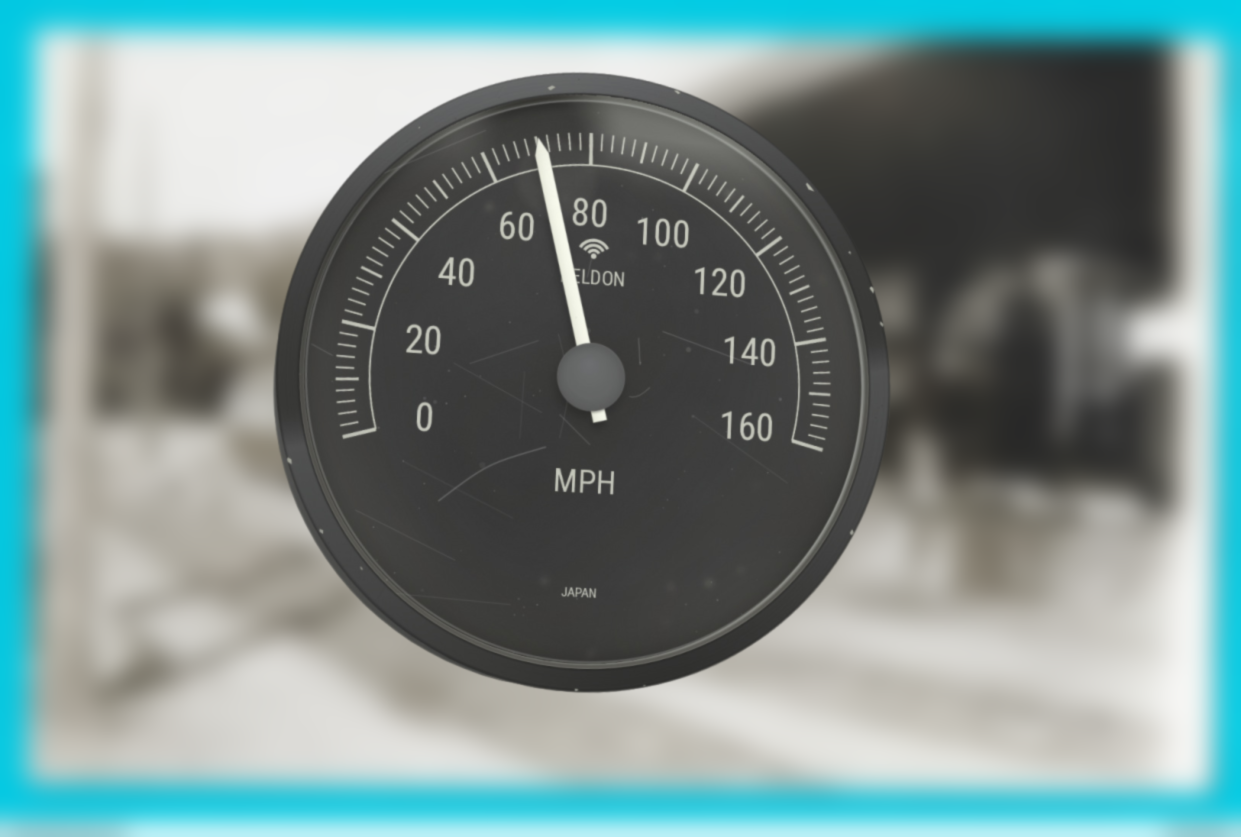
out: 70 mph
